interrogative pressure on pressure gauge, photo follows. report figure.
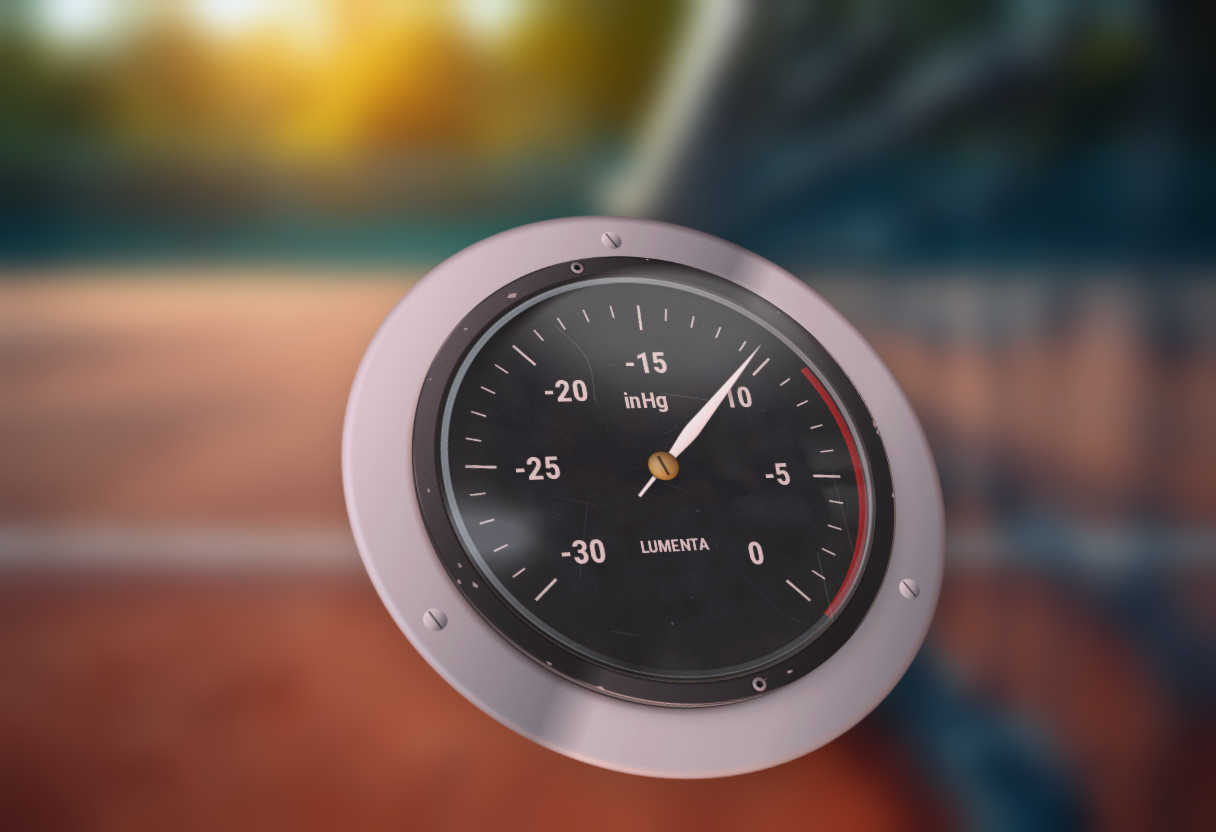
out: -10.5 inHg
